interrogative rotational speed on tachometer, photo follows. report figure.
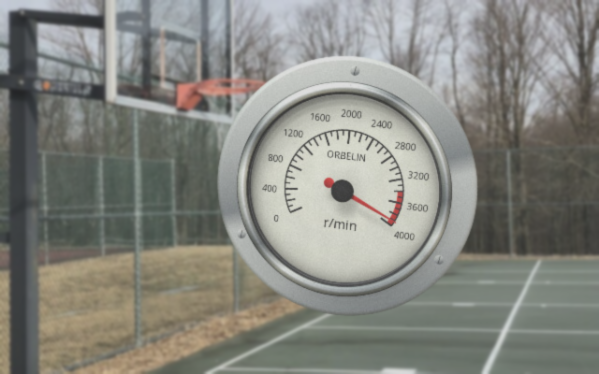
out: 3900 rpm
